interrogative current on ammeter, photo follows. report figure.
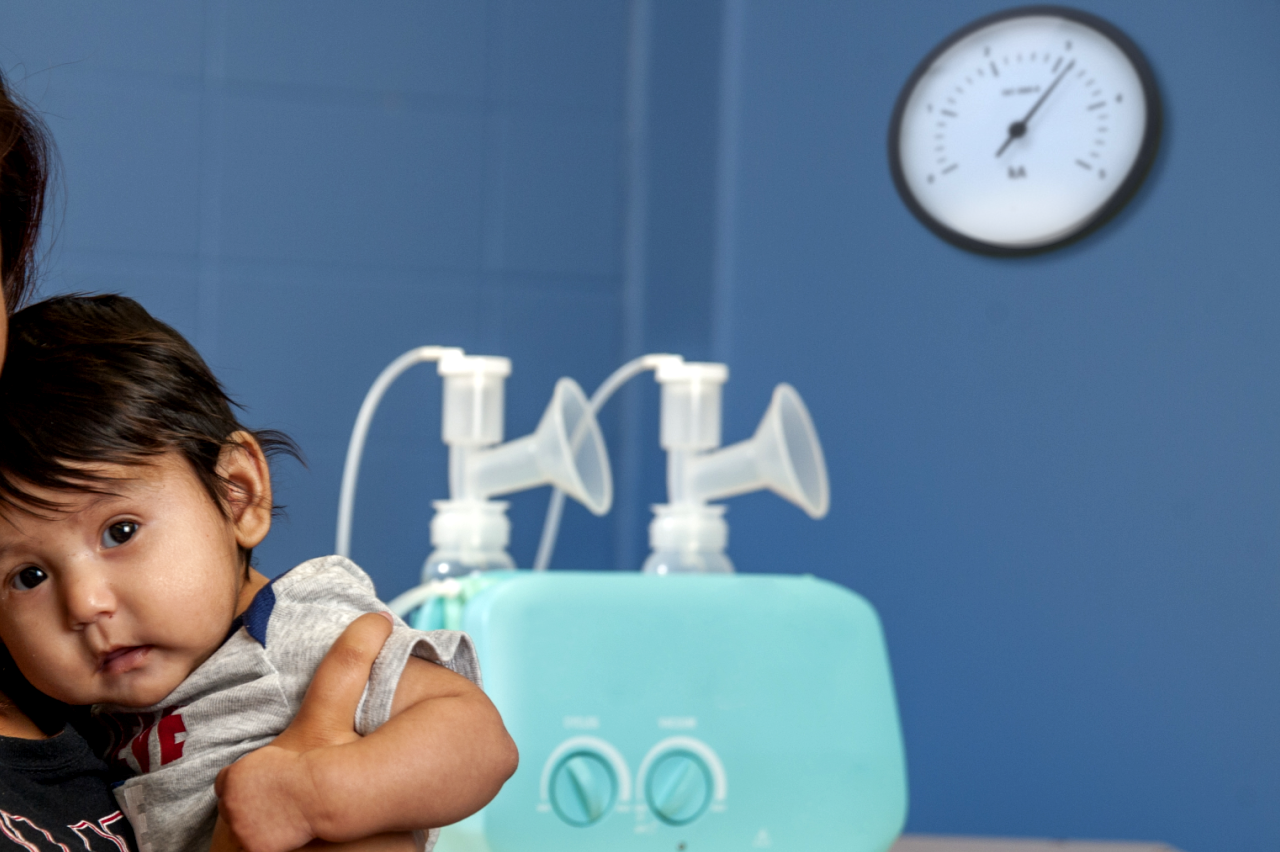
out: 3.2 kA
